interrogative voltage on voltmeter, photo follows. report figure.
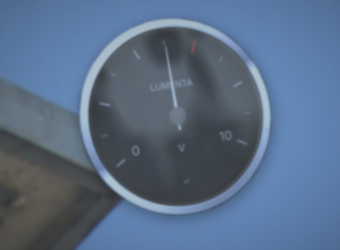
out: 5 V
